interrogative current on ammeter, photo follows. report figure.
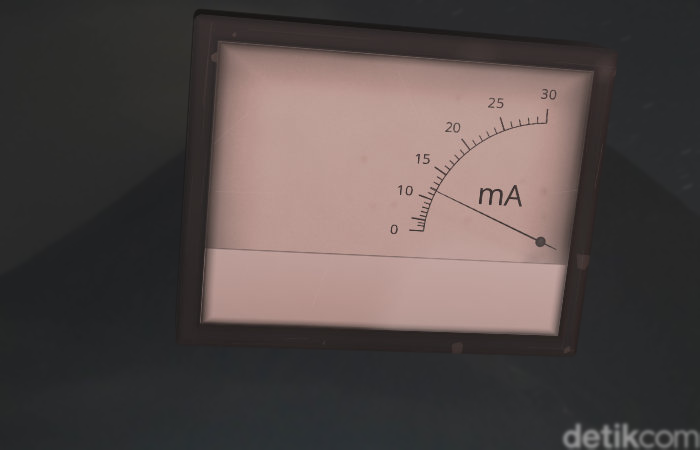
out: 12 mA
